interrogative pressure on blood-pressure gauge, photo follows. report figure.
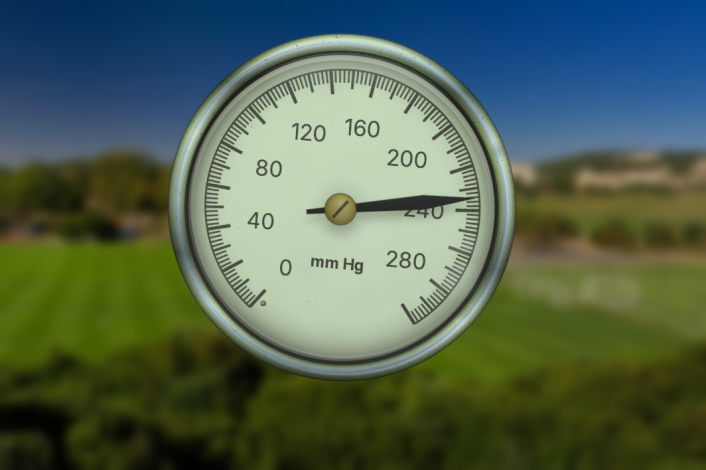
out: 234 mmHg
